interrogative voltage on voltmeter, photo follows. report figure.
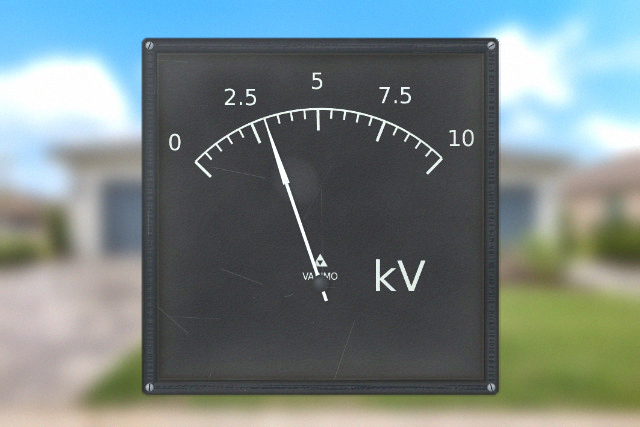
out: 3 kV
